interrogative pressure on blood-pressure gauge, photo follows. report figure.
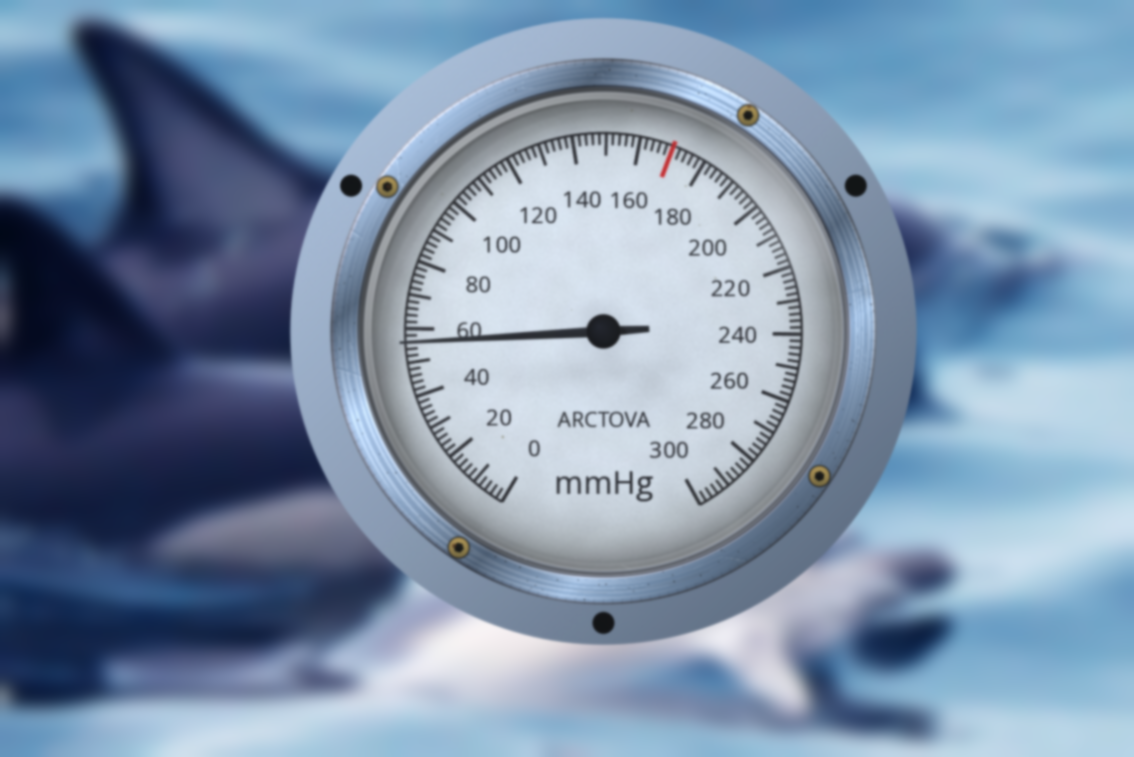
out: 56 mmHg
